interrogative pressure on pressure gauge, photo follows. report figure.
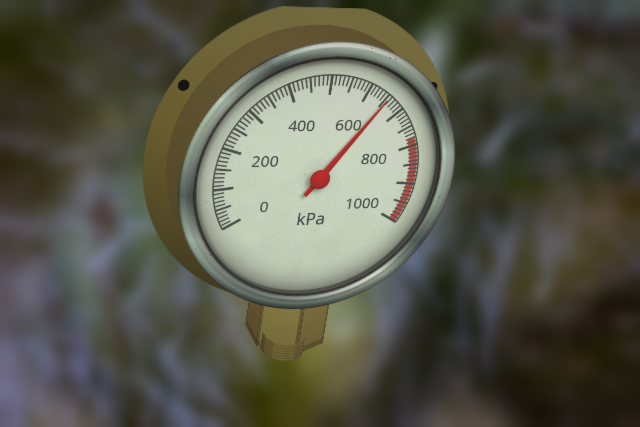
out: 650 kPa
